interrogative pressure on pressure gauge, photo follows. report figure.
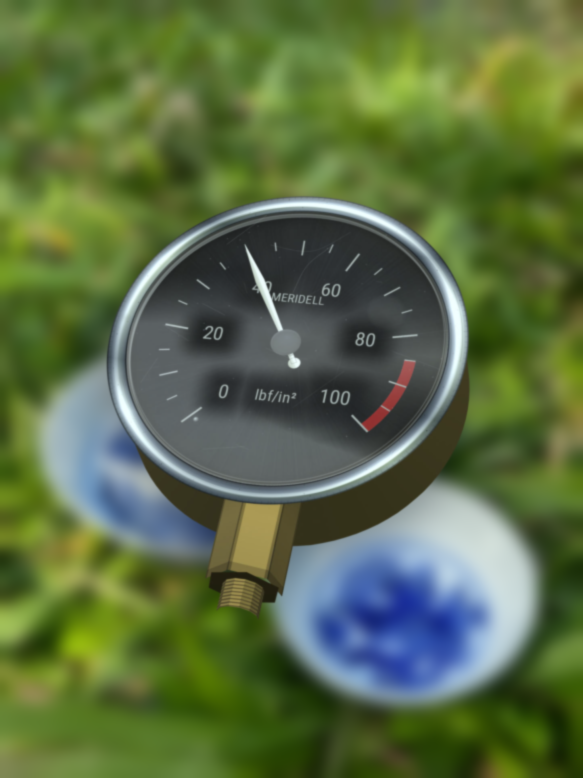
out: 40 psi
